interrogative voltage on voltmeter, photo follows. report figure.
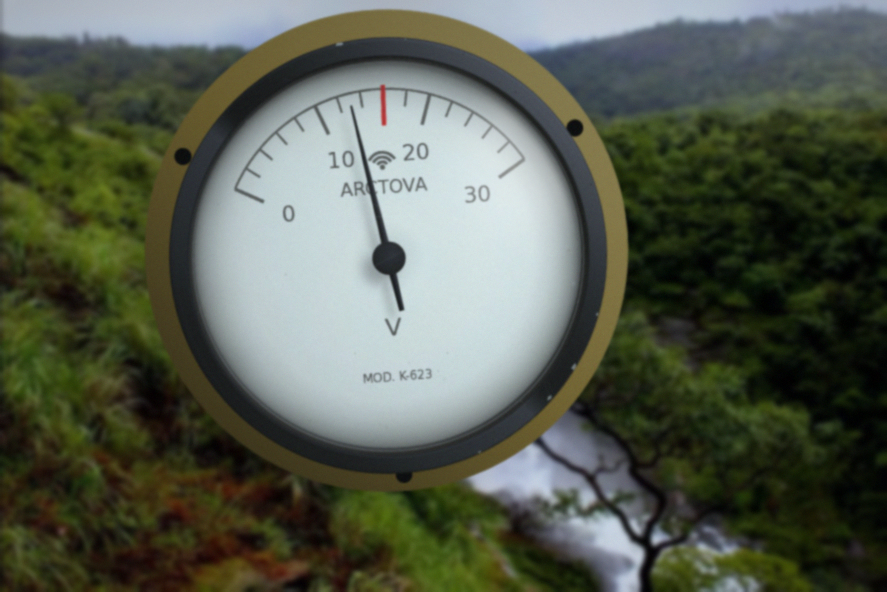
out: 13 V
